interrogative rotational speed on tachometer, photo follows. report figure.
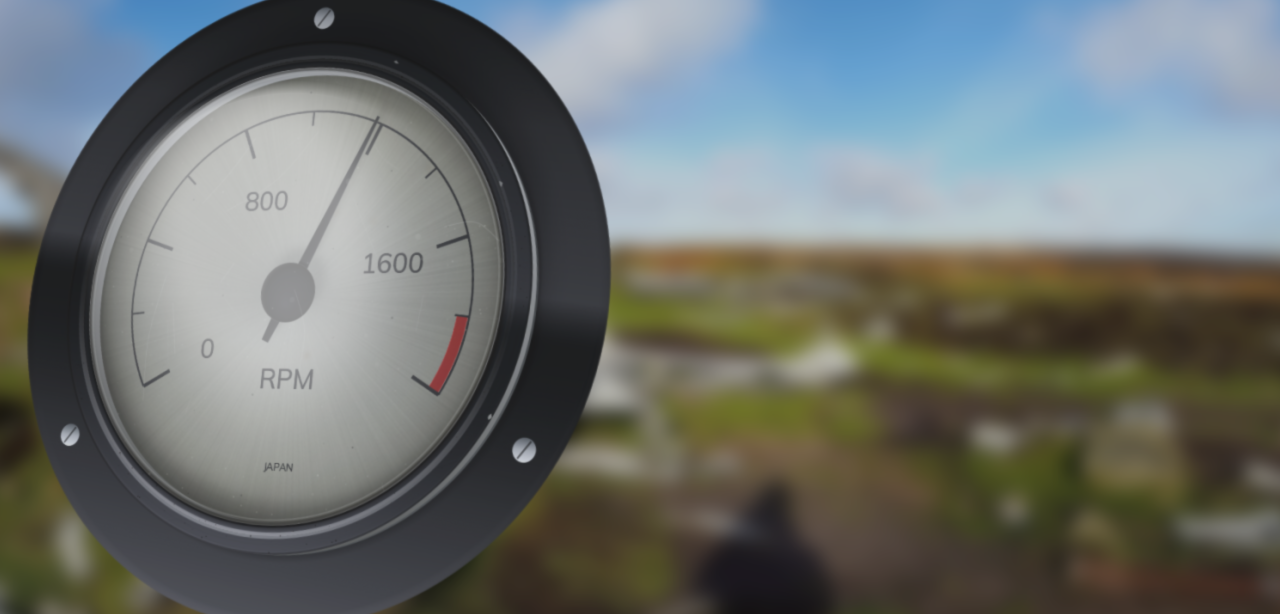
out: 1200 rpm
